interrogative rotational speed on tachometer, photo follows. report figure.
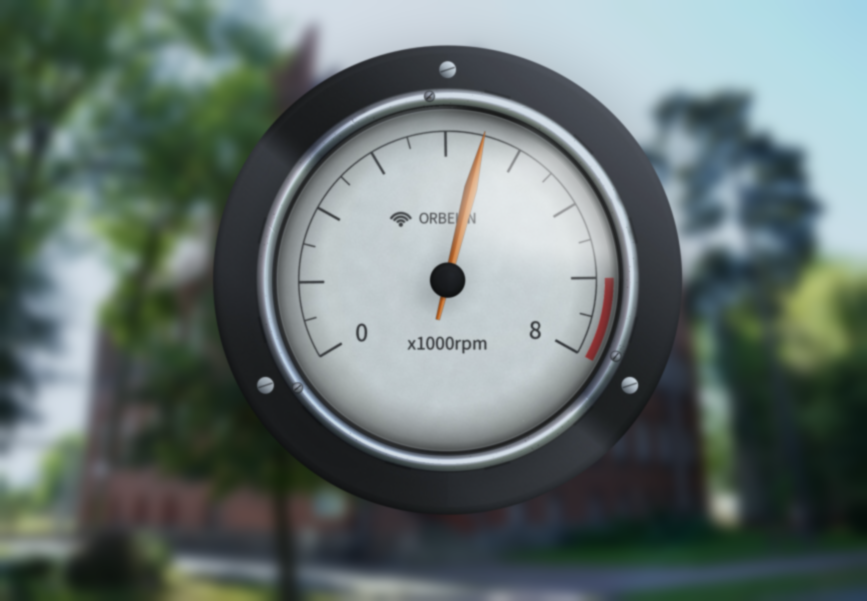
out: 4500 rpm
